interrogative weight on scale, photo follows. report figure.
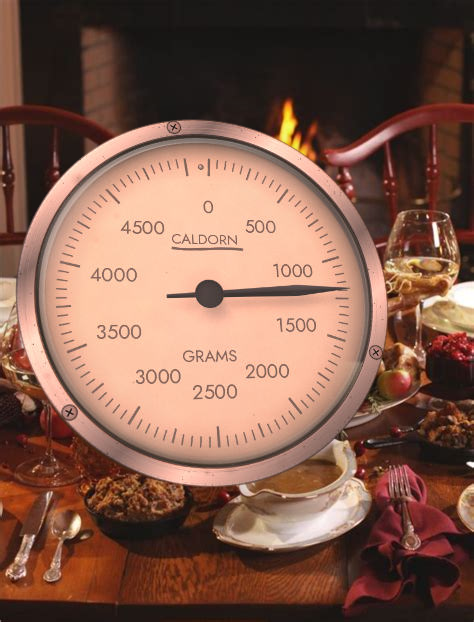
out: 1200 g
